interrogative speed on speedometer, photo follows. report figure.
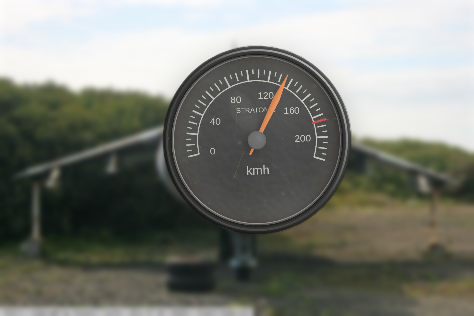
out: 135 km/h
